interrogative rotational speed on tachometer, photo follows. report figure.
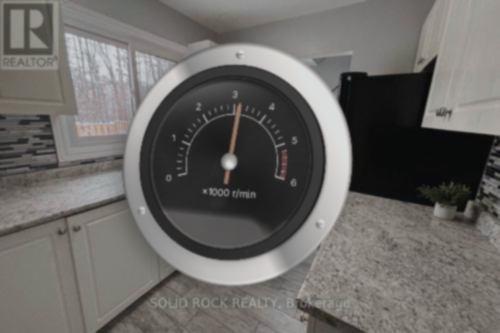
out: 3200 rpm
